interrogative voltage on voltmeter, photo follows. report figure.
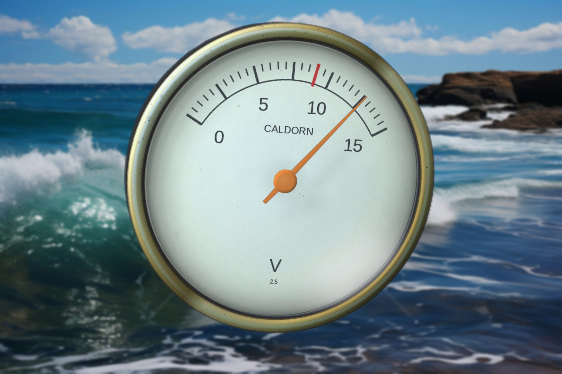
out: 12.5 V
